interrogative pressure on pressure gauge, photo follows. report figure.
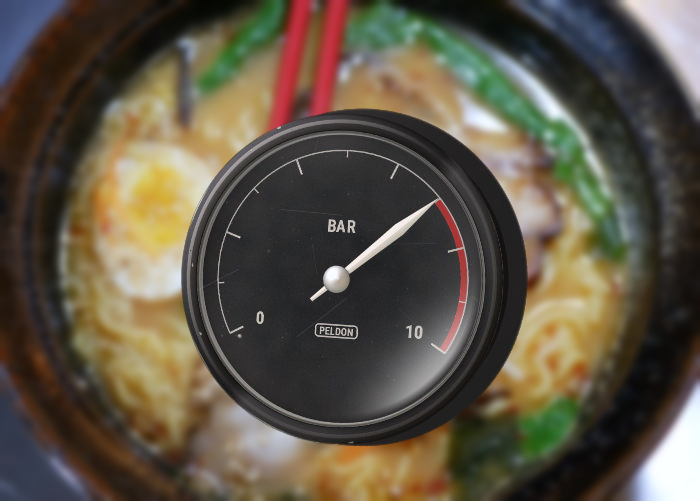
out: 7 bar
